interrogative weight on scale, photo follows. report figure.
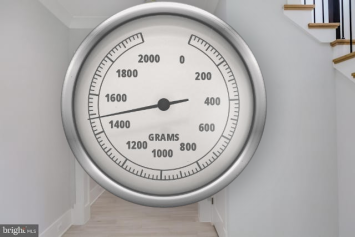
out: 1480 g
